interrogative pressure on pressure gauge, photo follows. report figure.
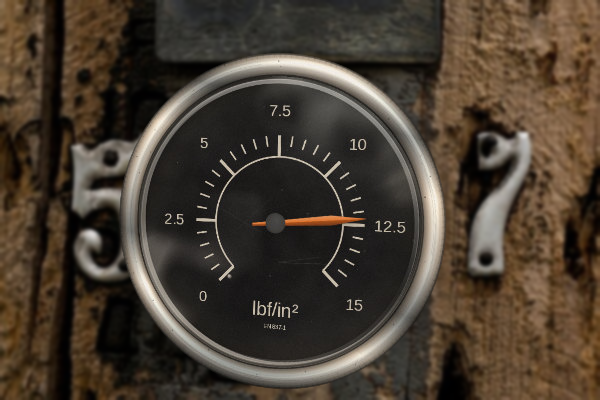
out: 12.25 psi
